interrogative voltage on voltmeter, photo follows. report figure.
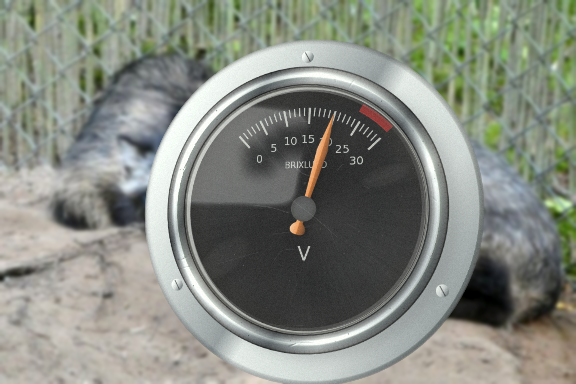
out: 20 V
